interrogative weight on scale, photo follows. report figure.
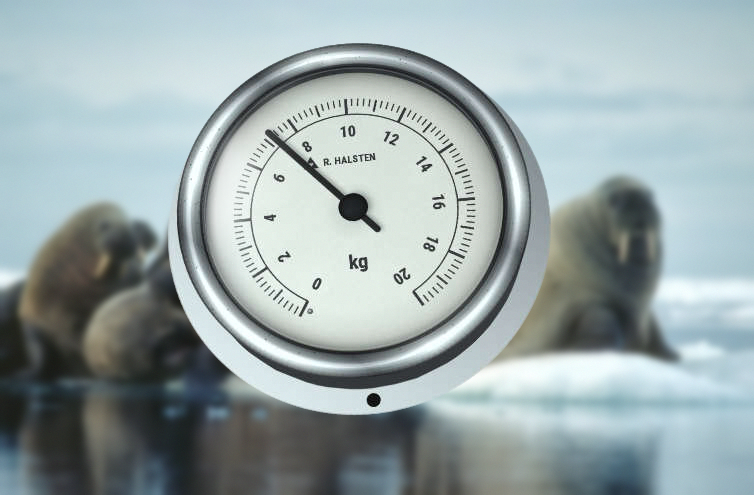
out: 7.2 kg
